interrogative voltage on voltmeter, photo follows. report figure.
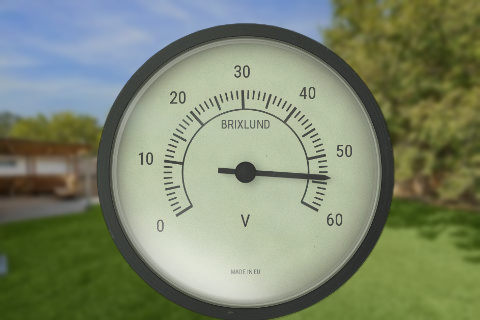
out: 54 V
